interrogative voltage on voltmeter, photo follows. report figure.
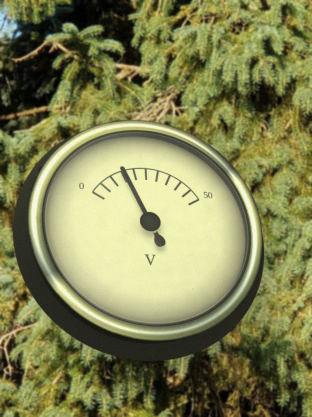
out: 15 V
